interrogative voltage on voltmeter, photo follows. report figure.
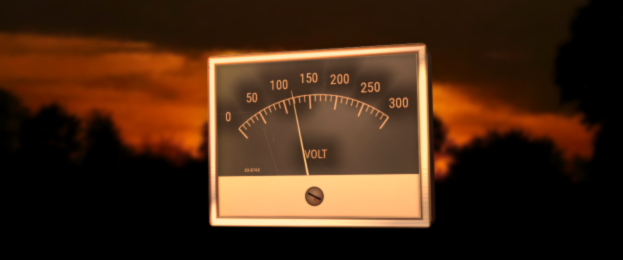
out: 120 V
